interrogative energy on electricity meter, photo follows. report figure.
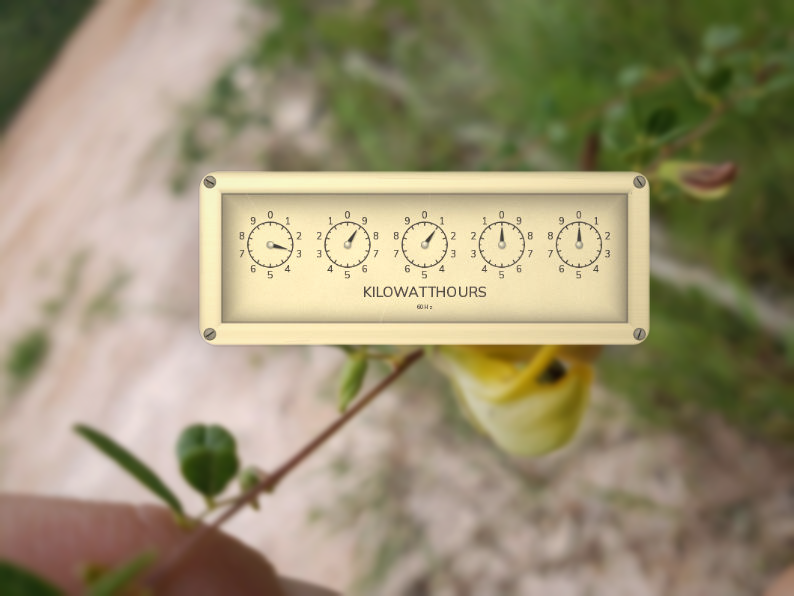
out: 29100 kWh
